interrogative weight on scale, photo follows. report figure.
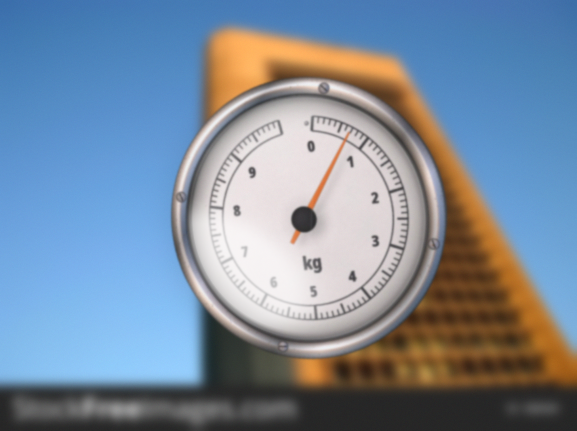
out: 0.7 kg
